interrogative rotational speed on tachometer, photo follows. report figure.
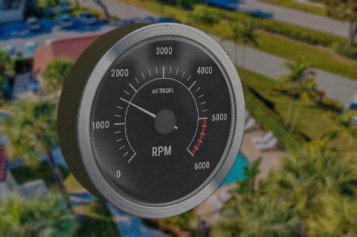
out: 1600 rpm
